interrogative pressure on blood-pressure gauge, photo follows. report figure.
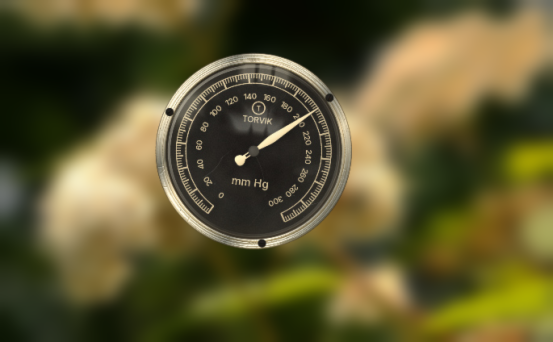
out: 200 mmHg
